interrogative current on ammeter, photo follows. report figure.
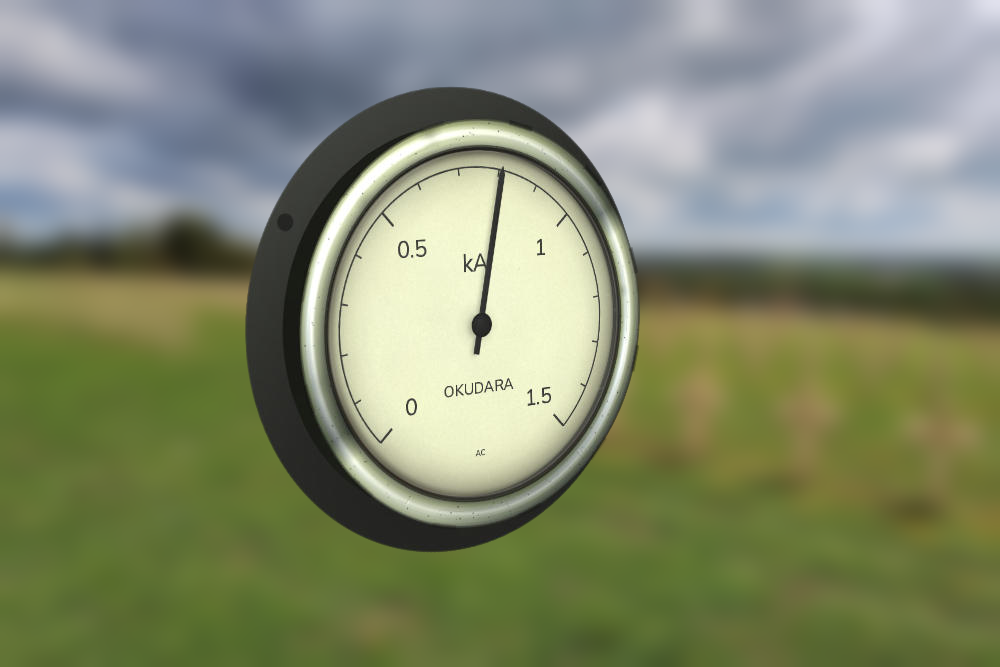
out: 0.8 kA
